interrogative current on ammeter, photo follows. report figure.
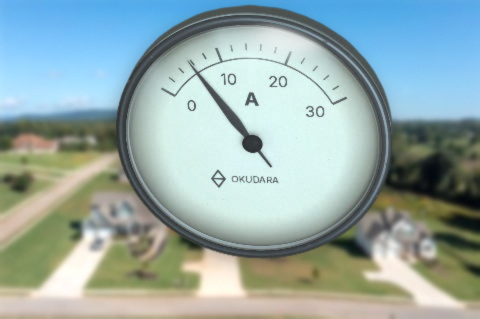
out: 6 A
